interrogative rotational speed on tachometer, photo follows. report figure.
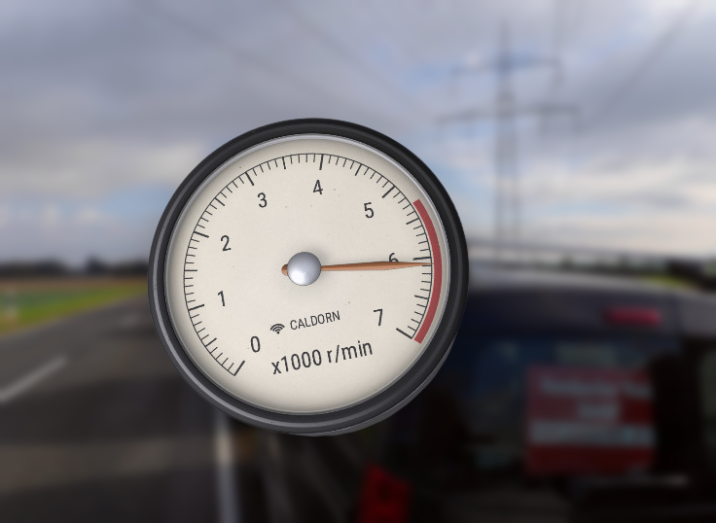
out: 6100 rpm
